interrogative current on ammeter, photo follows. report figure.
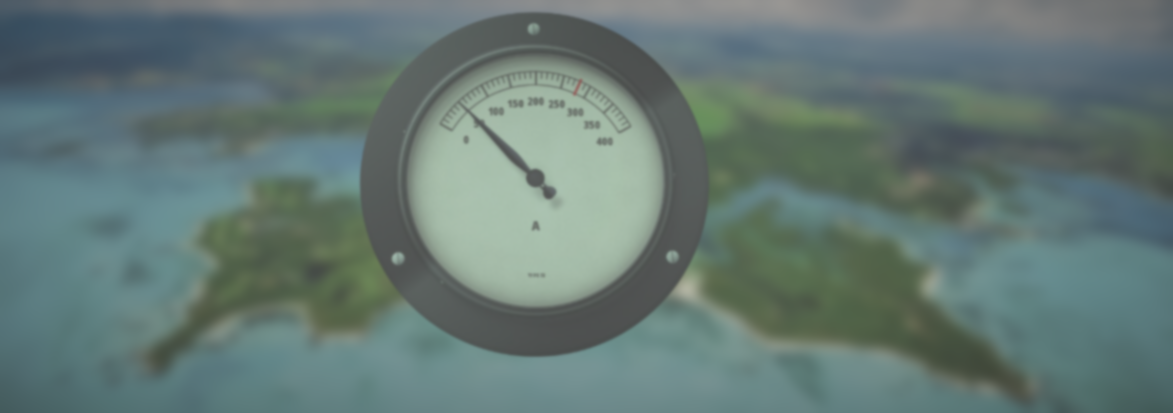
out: 50 A
